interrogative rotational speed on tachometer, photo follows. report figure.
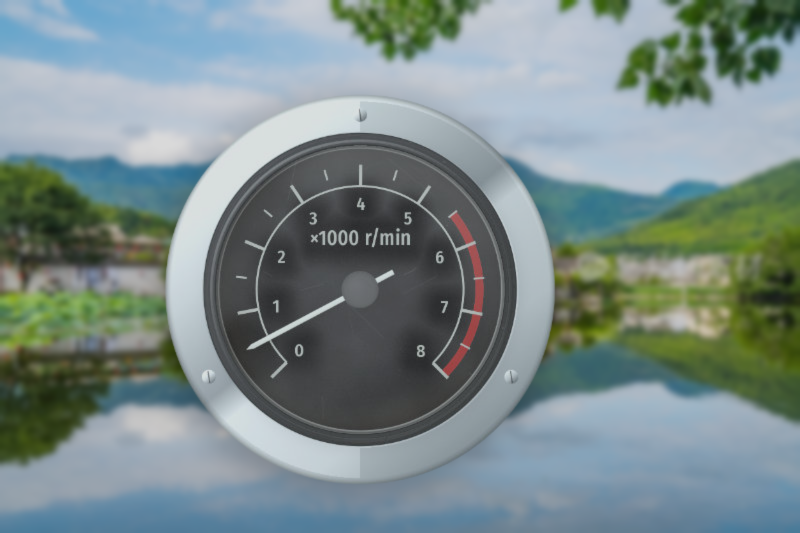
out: 500 rpm
